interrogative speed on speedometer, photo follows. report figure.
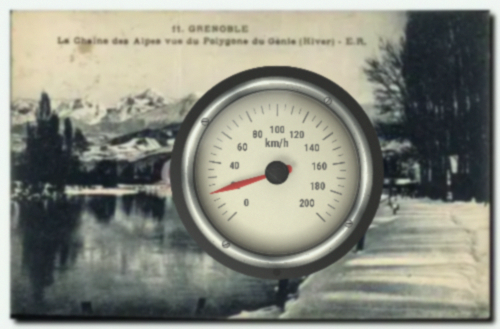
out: 20 km/h
